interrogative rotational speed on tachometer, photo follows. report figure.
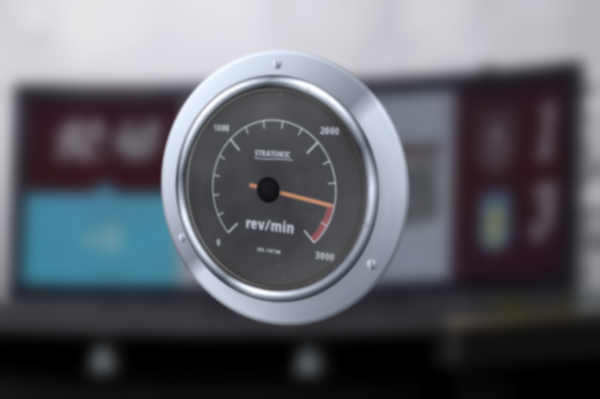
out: 2600 rpm
